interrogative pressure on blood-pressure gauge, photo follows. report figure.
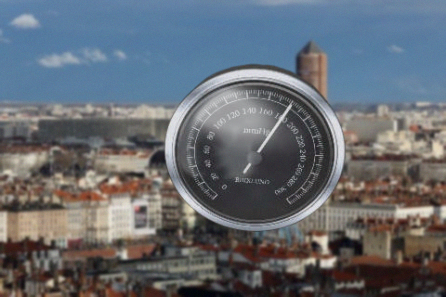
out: 180 mmHg
